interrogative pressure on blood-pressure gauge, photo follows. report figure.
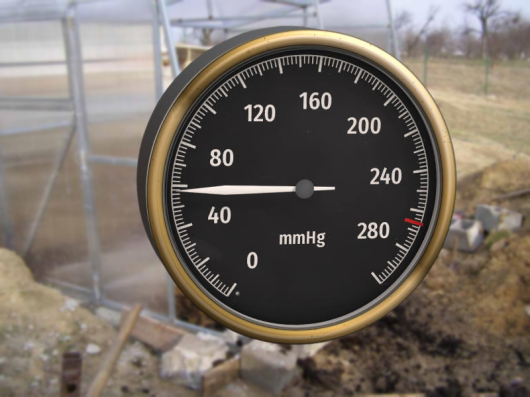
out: 58 mmHg
